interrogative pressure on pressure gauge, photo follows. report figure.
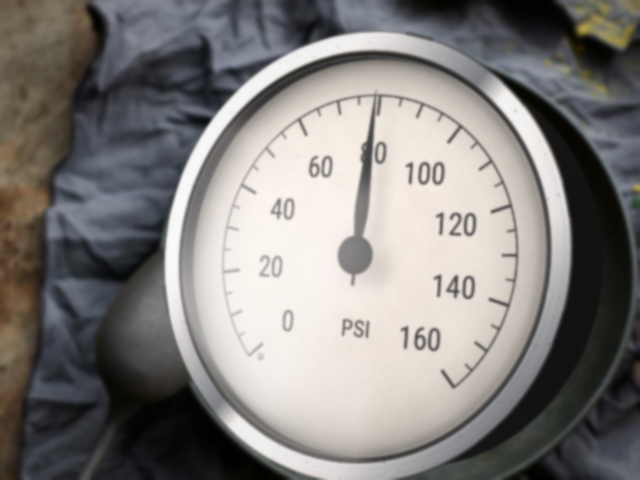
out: 80 psi
